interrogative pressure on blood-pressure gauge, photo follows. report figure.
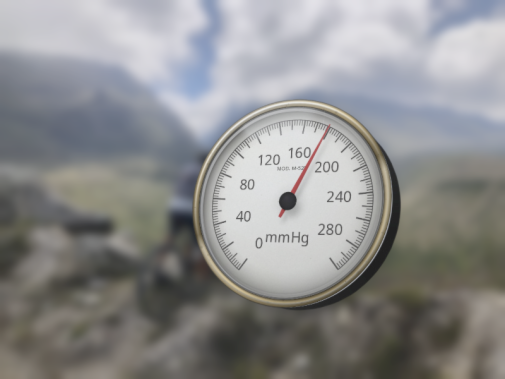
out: 180 mmHg
